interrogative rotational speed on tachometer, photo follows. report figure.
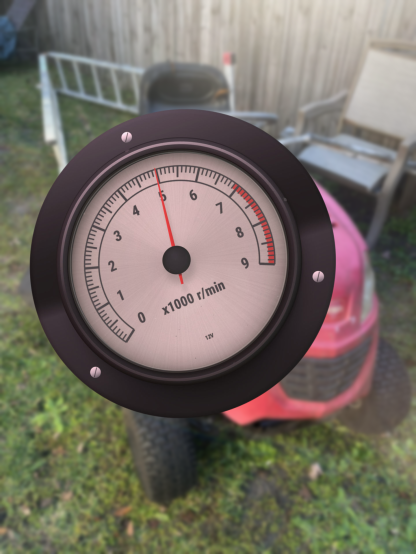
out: 5000 rpm
